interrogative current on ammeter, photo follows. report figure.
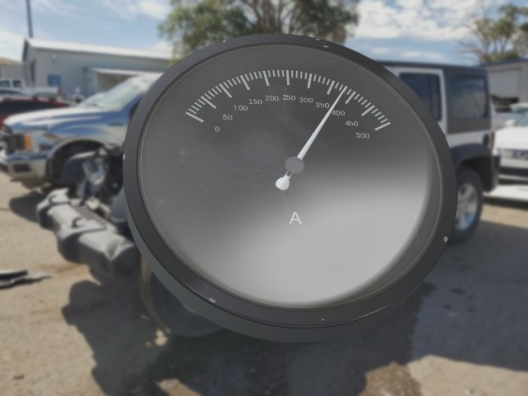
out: 380 A
